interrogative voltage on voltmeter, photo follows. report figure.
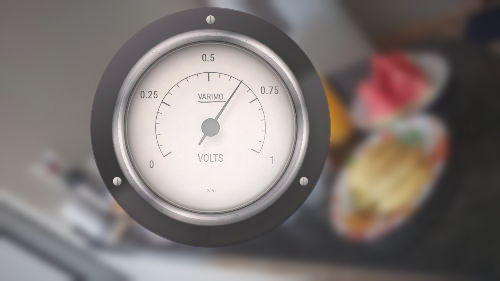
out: 0.65 V
